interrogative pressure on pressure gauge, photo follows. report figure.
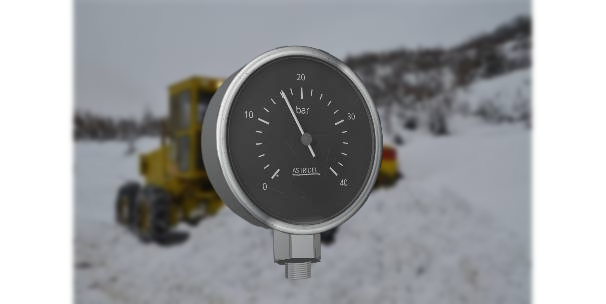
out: 16 bar
